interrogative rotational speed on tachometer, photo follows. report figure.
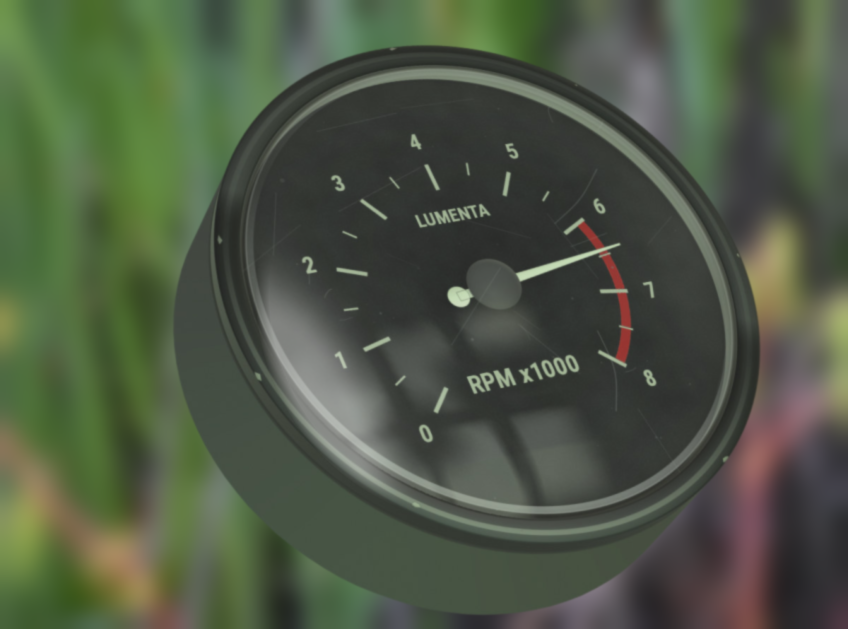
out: 6500 rpm
